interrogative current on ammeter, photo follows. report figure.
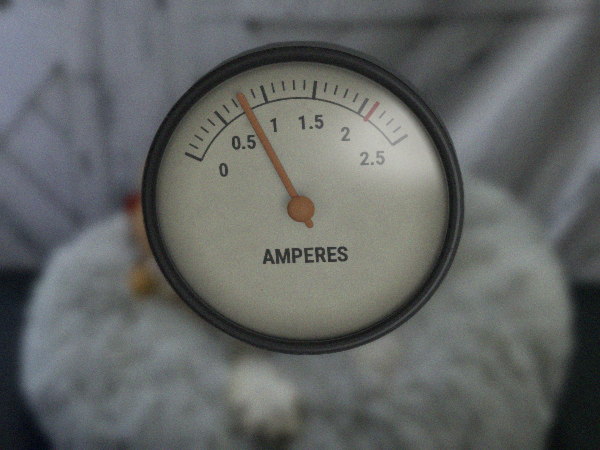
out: 0.8 A
